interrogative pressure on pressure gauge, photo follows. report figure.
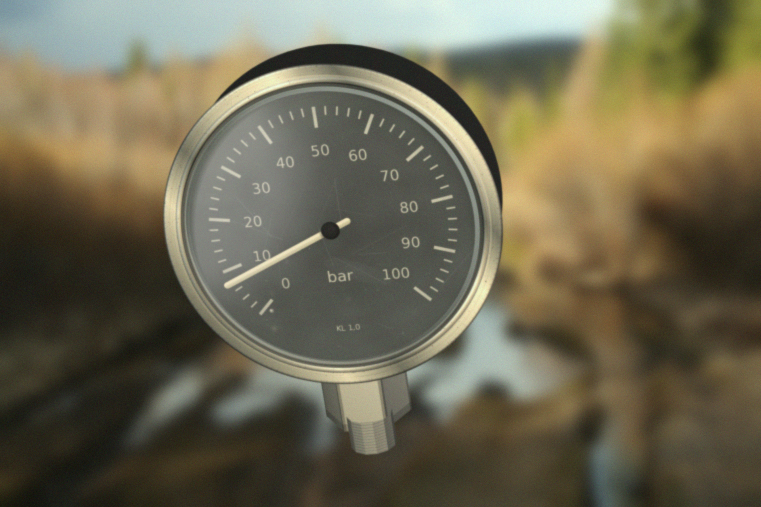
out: 8 bar
